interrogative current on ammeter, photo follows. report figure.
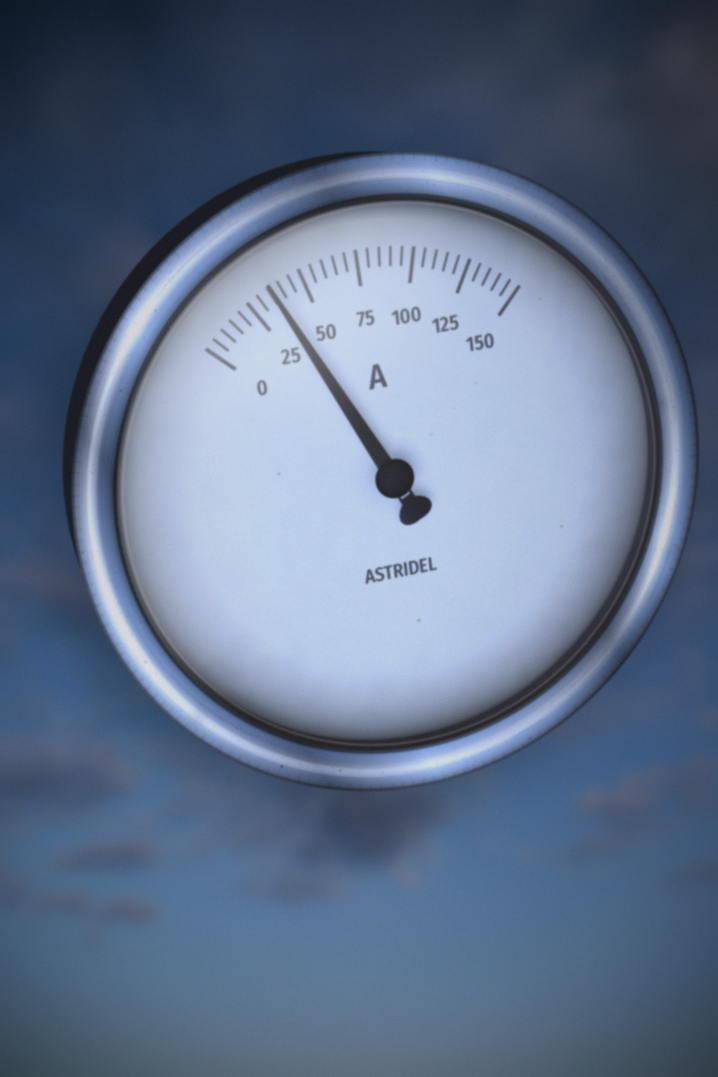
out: 35 A
